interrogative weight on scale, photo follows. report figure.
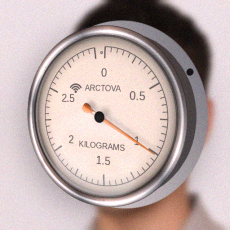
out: 1 kg
